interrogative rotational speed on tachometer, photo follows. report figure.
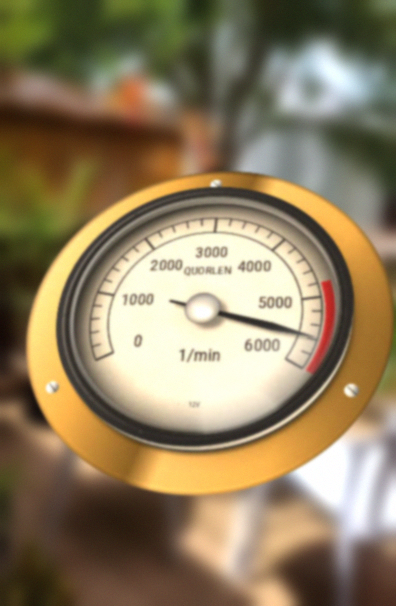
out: 5600 rpm
